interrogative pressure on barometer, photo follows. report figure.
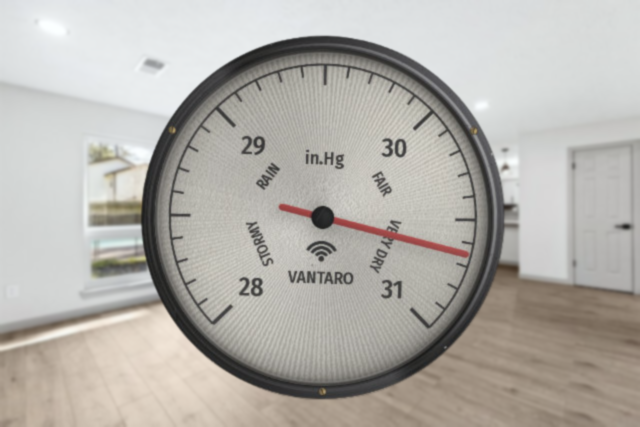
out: 30.65 inHg
